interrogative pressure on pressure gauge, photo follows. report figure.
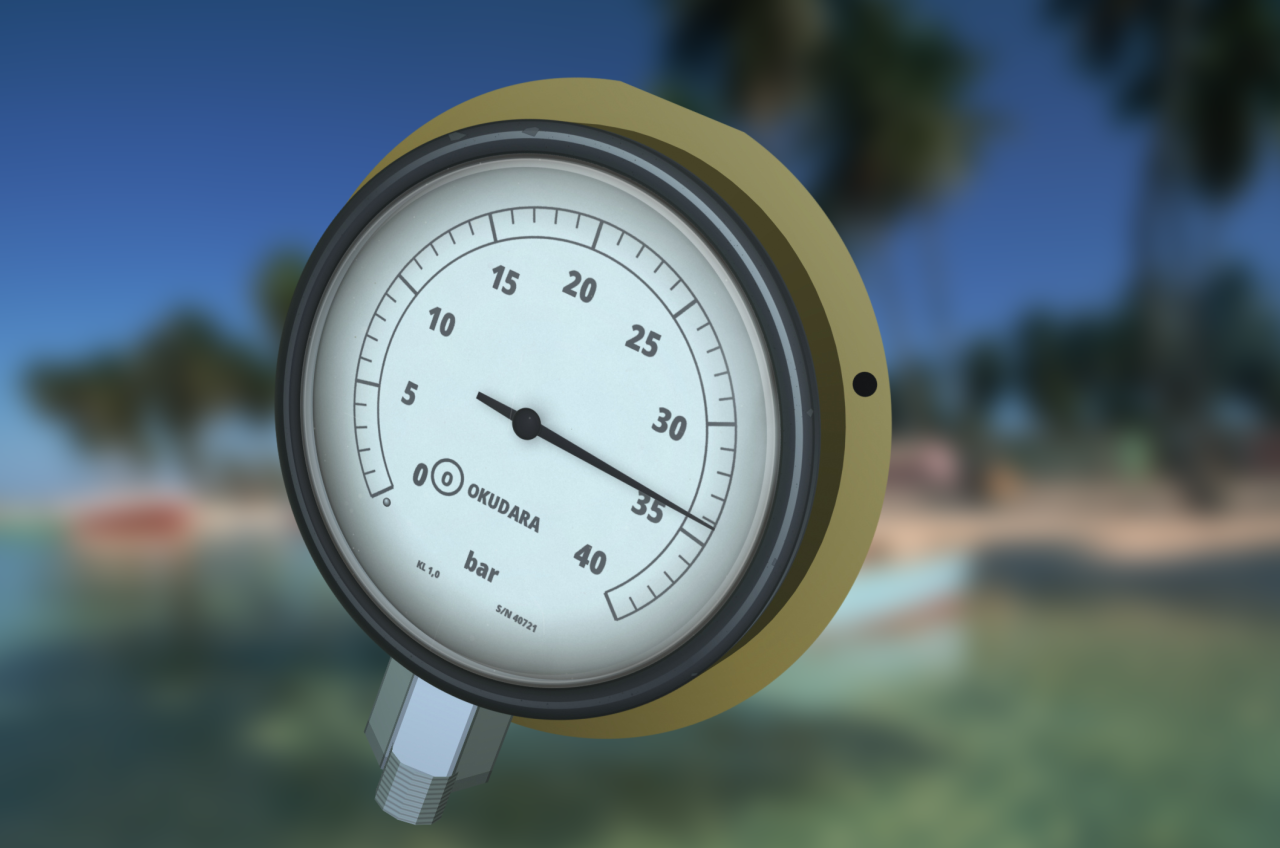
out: 34 bar
